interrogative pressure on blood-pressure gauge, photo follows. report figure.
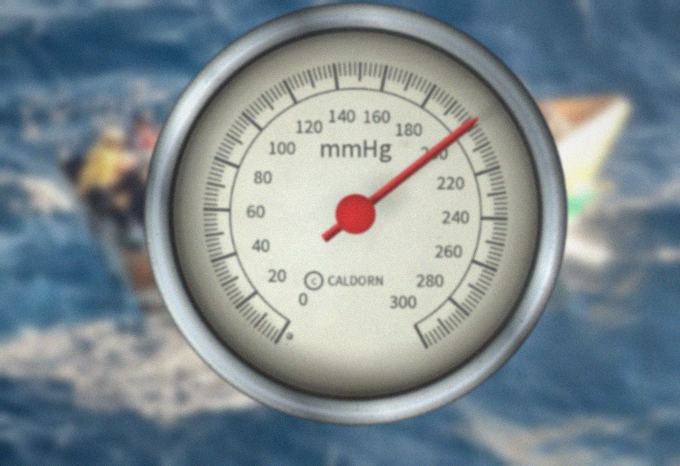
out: 200 mmHg
